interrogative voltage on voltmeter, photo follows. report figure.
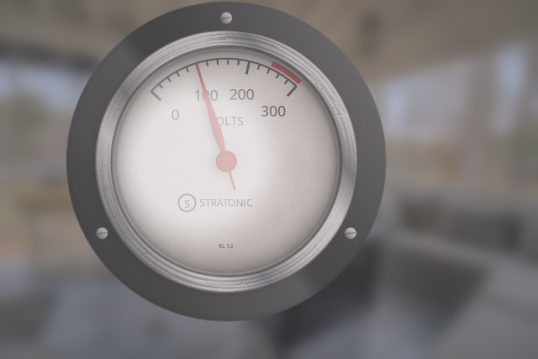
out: 100 V
